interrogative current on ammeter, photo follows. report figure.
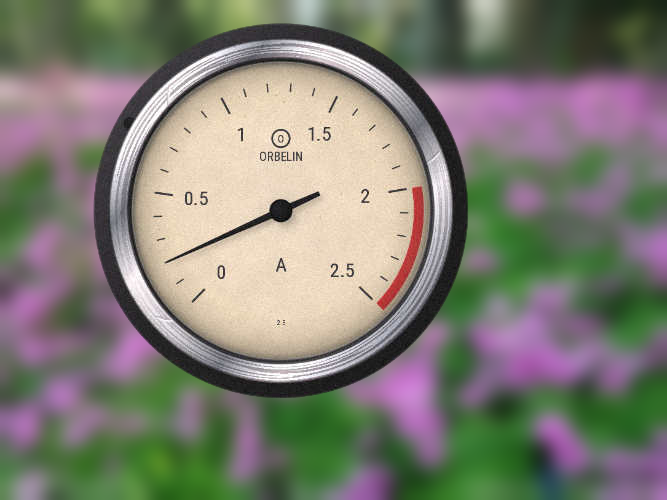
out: 0.2 A
